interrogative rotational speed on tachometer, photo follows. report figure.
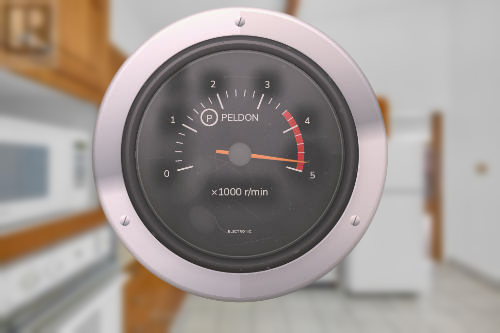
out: 4800 rpm
